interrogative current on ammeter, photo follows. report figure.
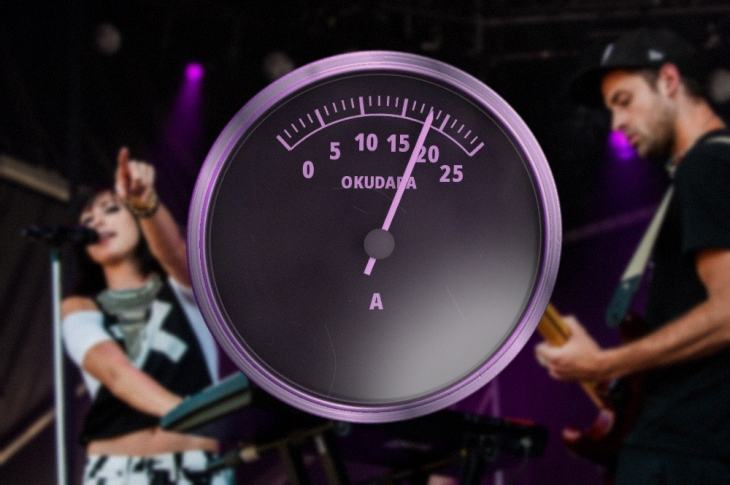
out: 18 A
